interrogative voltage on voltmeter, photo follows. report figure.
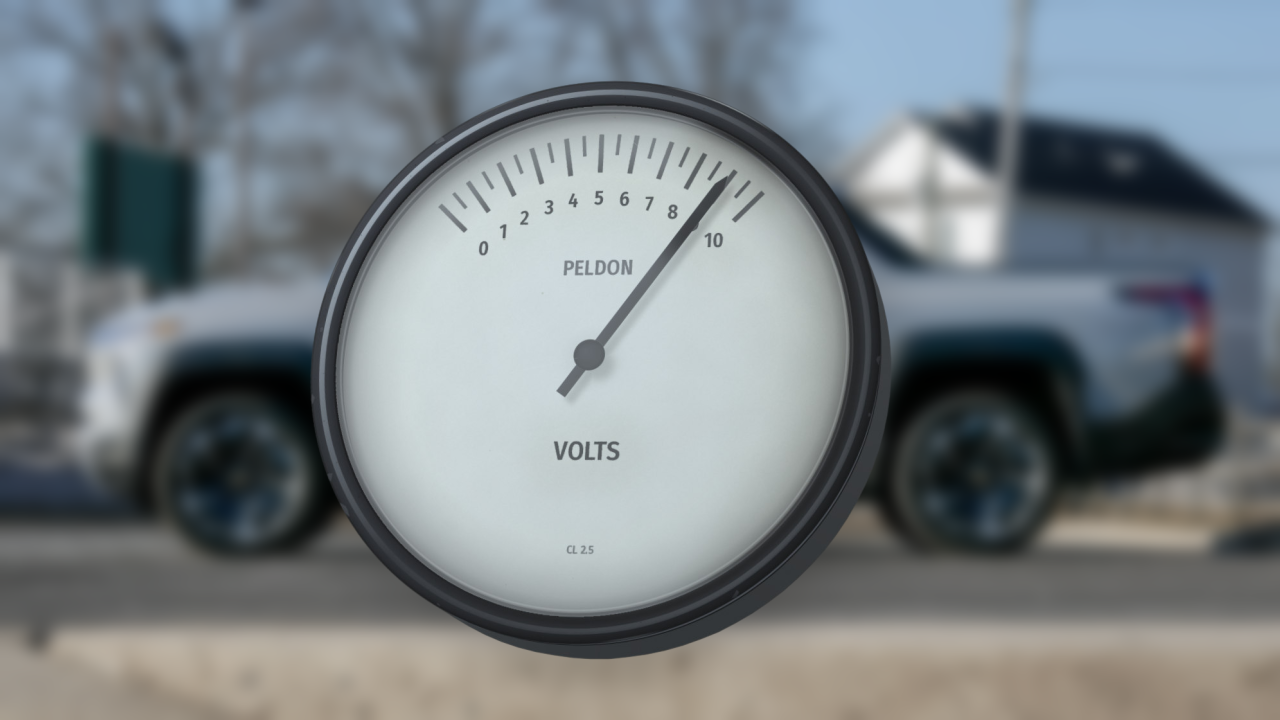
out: 9 V
